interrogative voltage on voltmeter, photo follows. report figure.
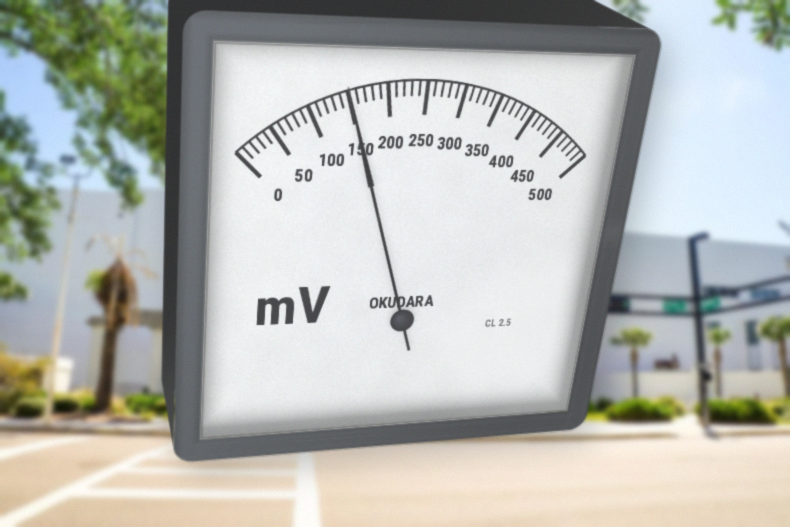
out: 150 mV
